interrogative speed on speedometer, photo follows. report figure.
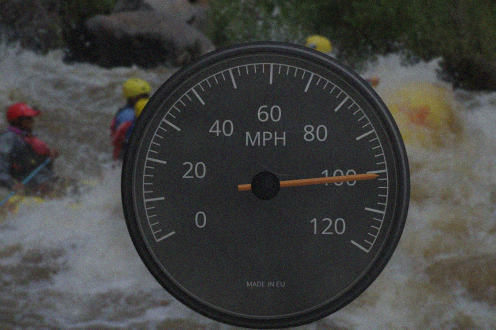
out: 101 mph
